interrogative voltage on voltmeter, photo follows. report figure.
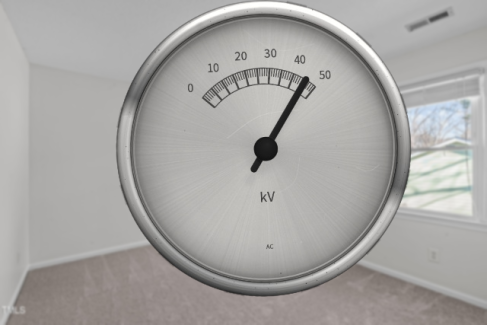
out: 45 kV
